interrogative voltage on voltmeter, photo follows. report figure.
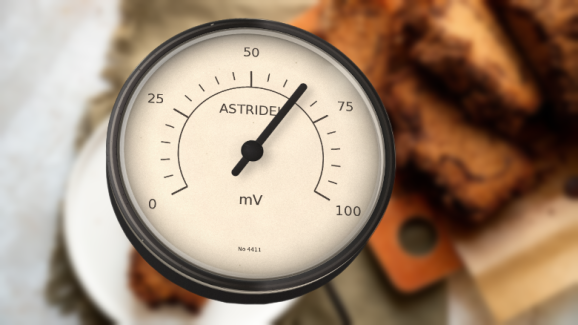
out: 65 mV
